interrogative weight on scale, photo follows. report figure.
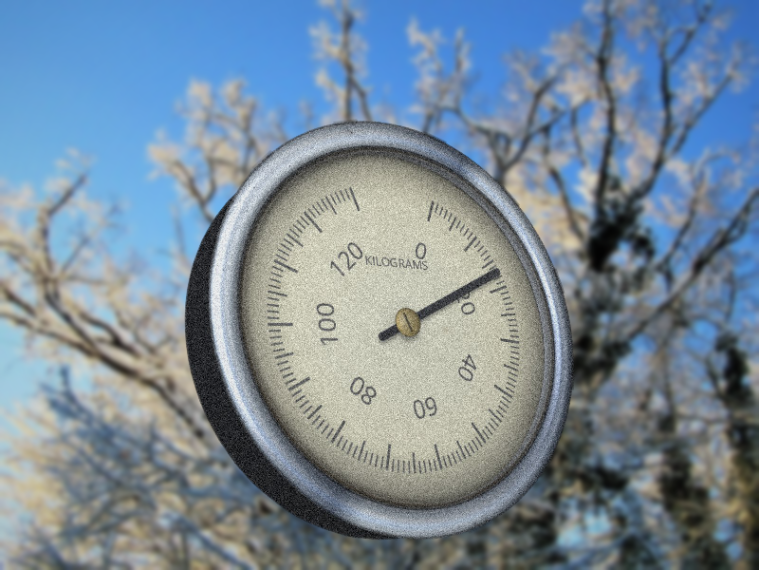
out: 17 kg
